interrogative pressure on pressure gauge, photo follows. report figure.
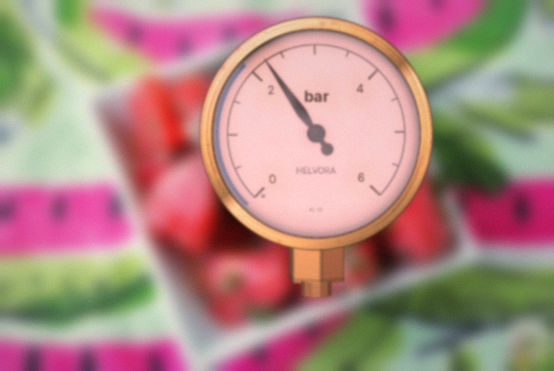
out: 2.25 bar
